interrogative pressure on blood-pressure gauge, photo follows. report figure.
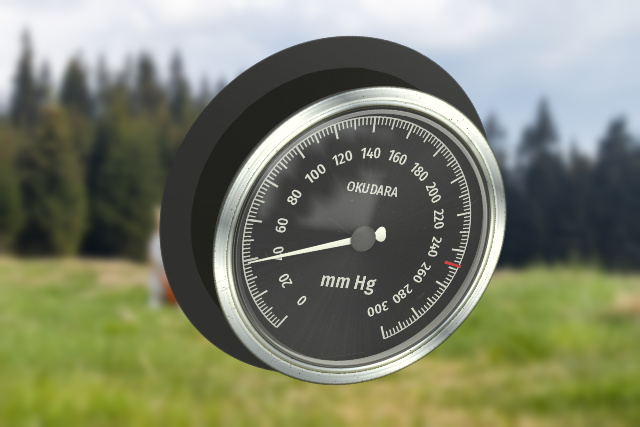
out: 40 mmHg
